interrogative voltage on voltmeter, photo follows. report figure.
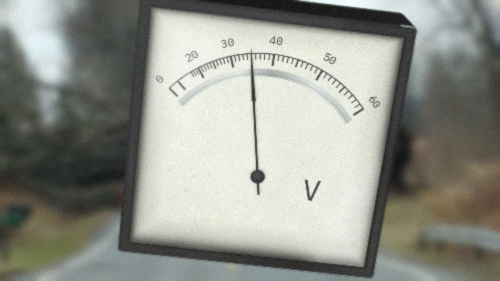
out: 35 V
